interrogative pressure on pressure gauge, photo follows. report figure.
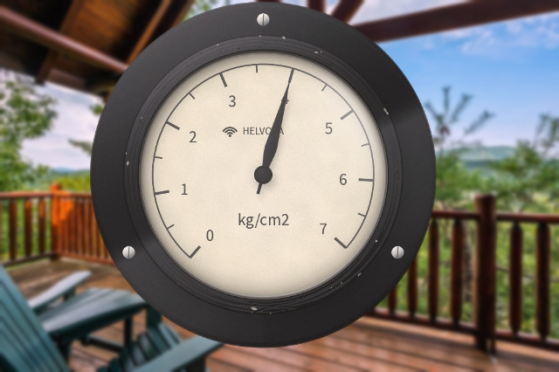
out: 4 kg/cm²
